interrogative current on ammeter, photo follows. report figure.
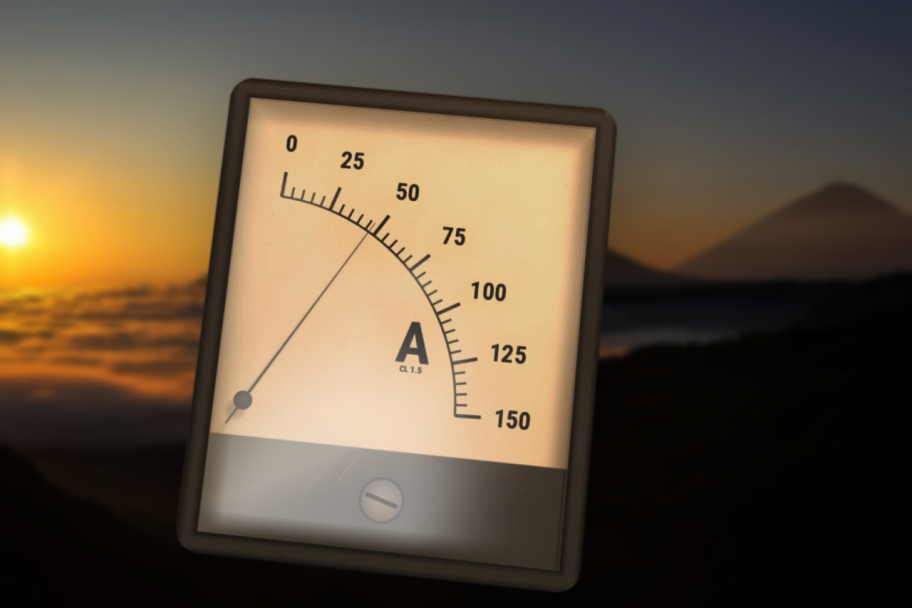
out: 47.5 A
